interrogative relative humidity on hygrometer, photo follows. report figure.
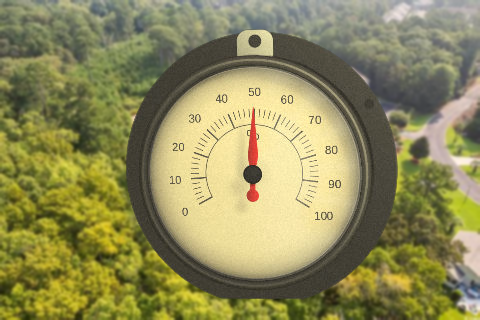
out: 50 %
